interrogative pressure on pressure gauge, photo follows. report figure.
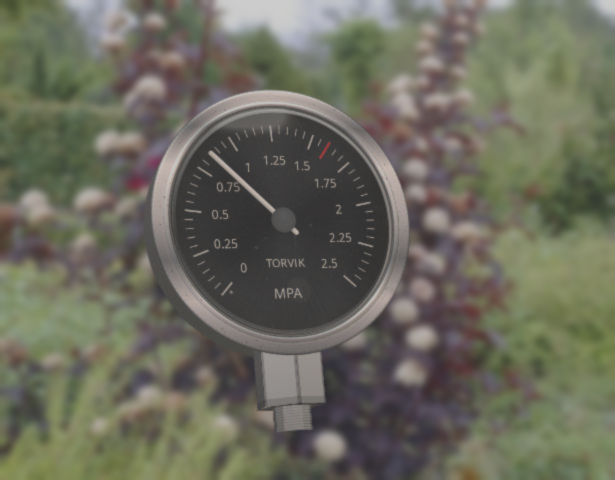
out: 0.85 MPa
